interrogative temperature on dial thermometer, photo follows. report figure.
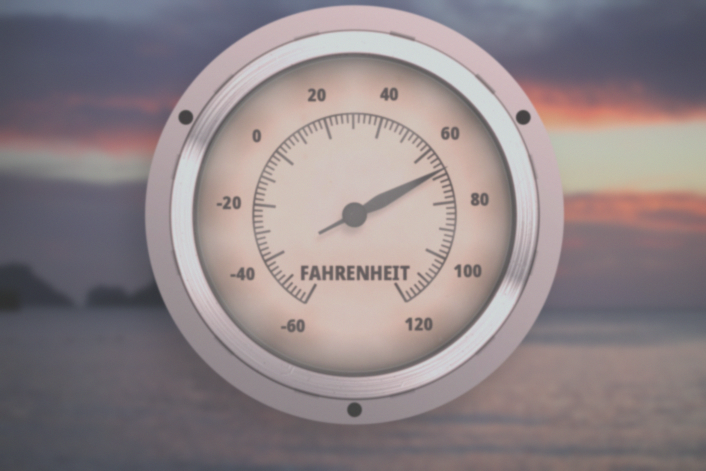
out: 68 °F
